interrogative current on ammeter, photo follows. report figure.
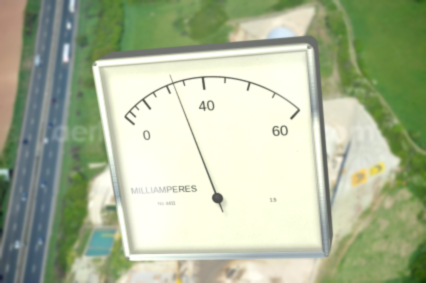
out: 32.5 mA
